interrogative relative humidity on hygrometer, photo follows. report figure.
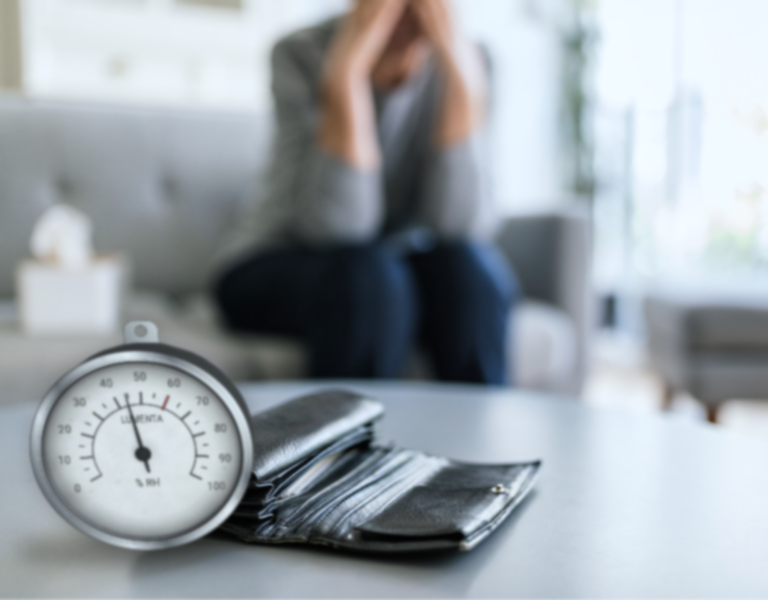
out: 45 %
